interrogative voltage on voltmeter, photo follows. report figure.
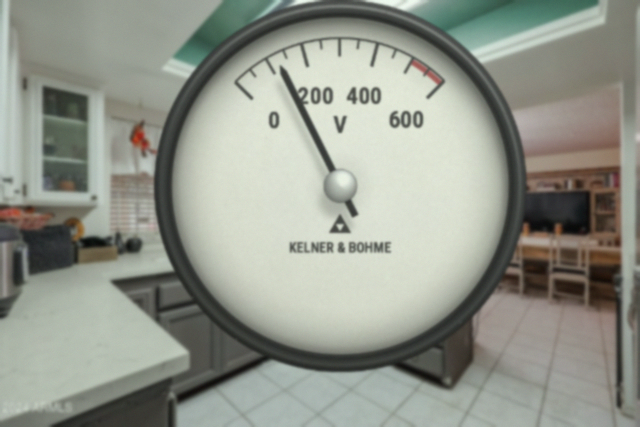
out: 125 V
